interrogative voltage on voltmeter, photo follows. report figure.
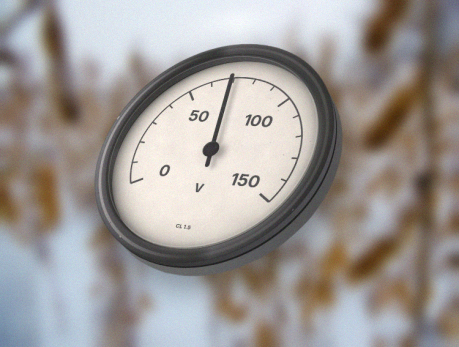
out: 70 V
